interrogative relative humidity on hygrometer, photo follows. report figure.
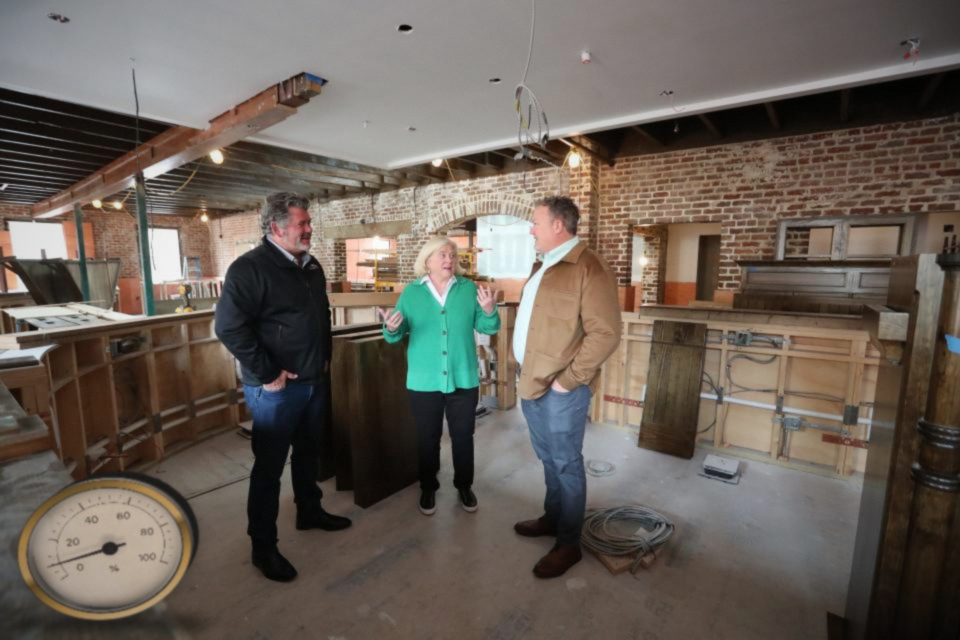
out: 8 %
